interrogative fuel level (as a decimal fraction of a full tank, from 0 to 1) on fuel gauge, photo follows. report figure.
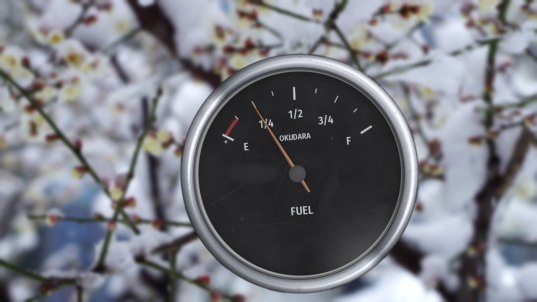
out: 0.25
